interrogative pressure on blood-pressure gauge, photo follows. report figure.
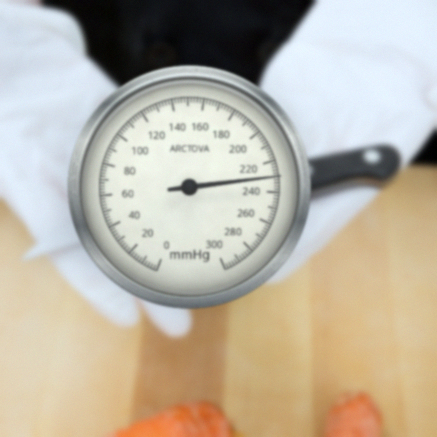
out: 230 mmHg
